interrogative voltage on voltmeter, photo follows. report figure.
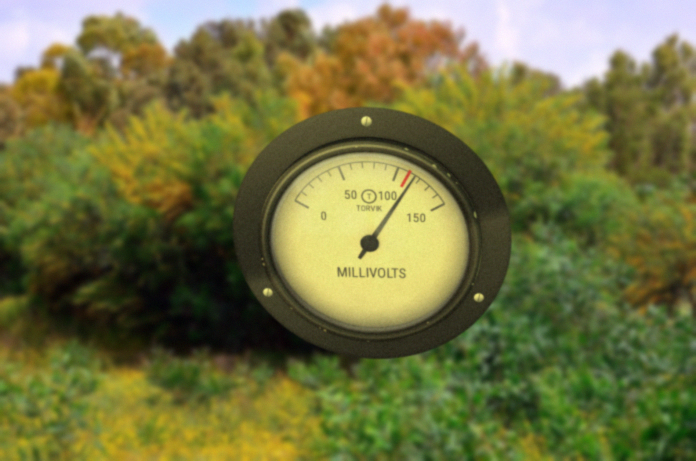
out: 115 mV
